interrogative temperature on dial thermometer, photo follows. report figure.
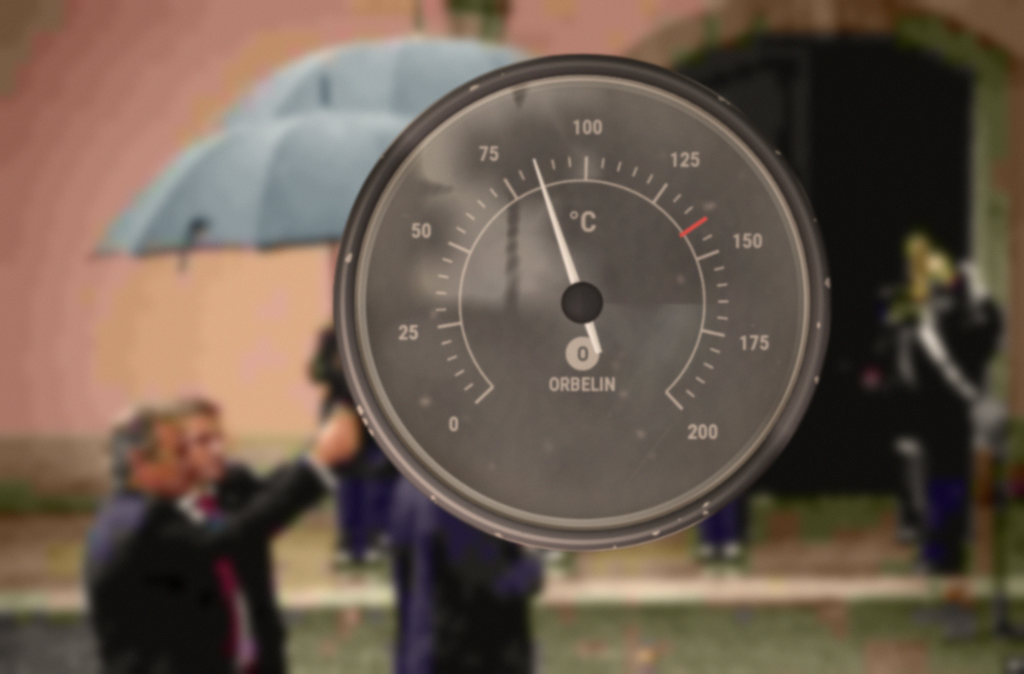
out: 85 °C
